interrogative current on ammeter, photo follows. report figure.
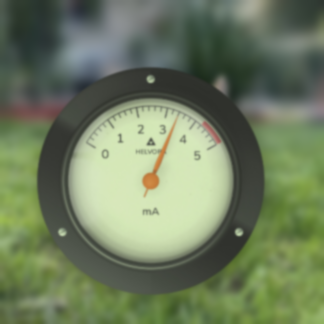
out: 3.4 mA
